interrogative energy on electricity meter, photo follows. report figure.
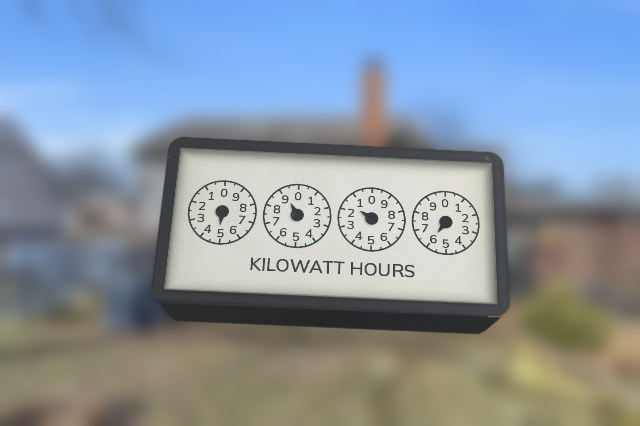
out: 4916 kWh
